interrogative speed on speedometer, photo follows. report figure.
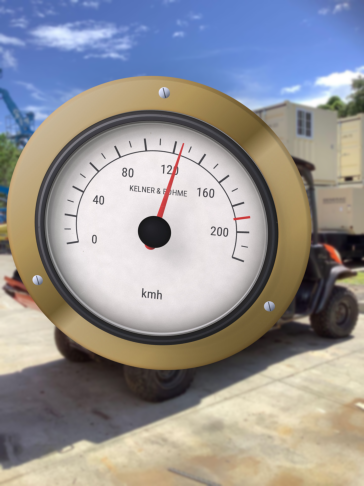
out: 125 km/h
